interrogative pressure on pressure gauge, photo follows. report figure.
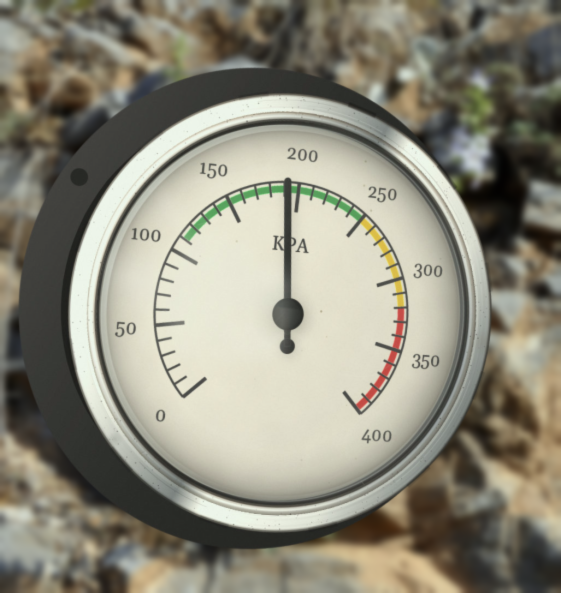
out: 190 kPa
